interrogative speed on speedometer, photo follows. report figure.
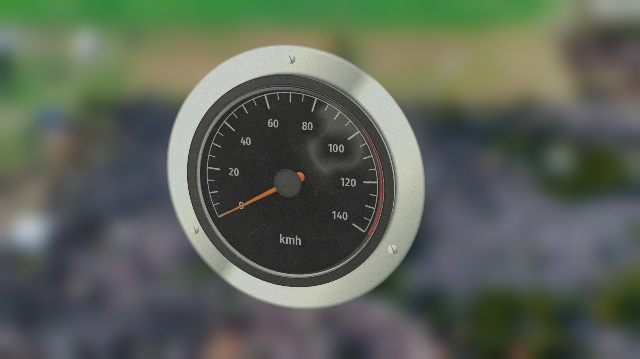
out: 0 km/h
